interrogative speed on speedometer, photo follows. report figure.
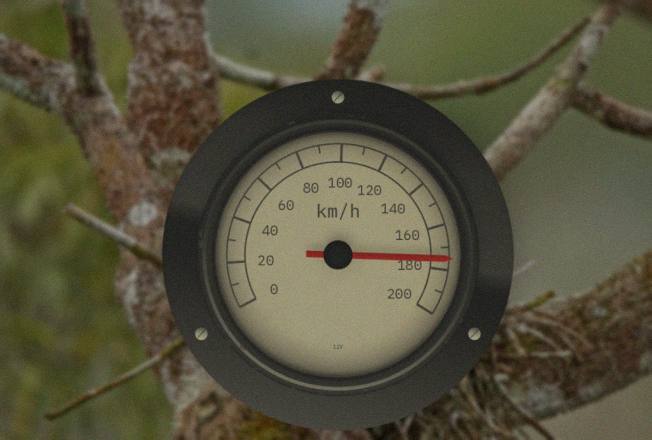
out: 175 km/h
